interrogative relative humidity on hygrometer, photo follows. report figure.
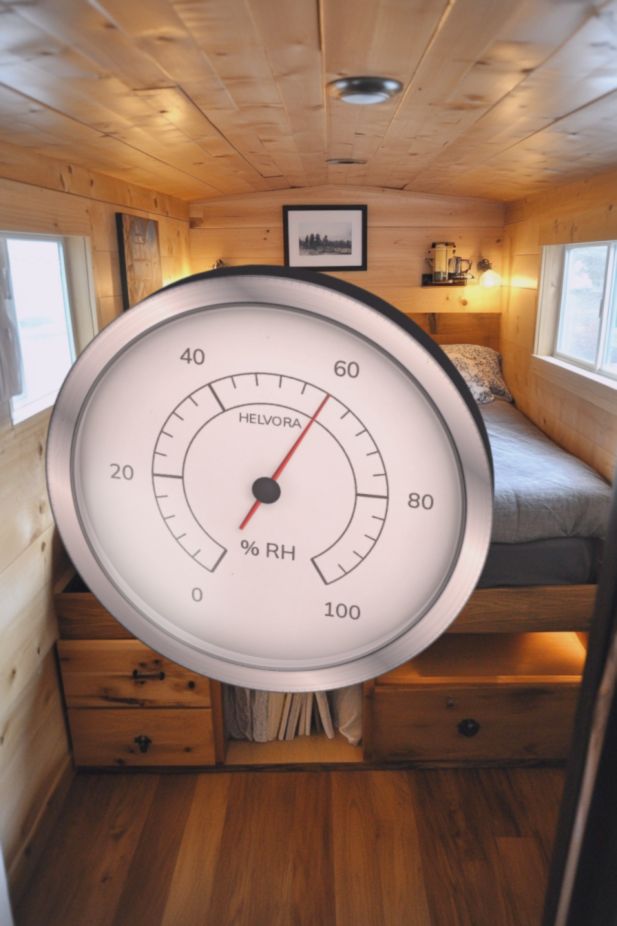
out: 60 %
